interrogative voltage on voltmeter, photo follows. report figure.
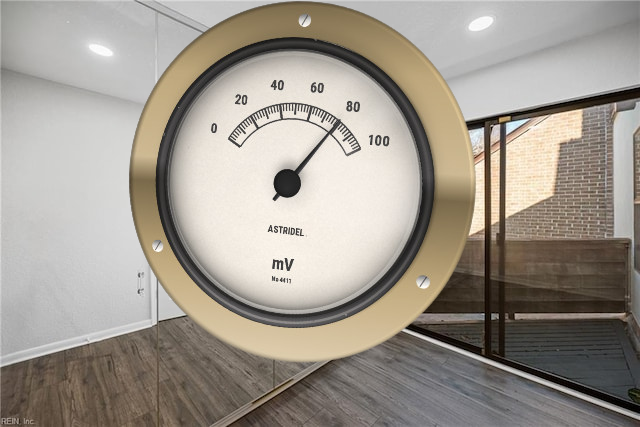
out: 80 mV
